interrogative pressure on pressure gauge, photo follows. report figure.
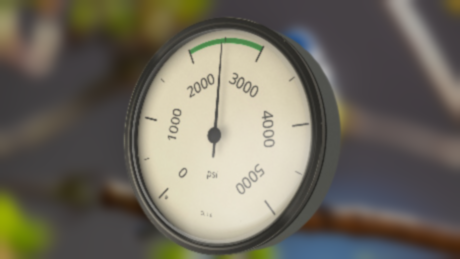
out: 2500 psi
